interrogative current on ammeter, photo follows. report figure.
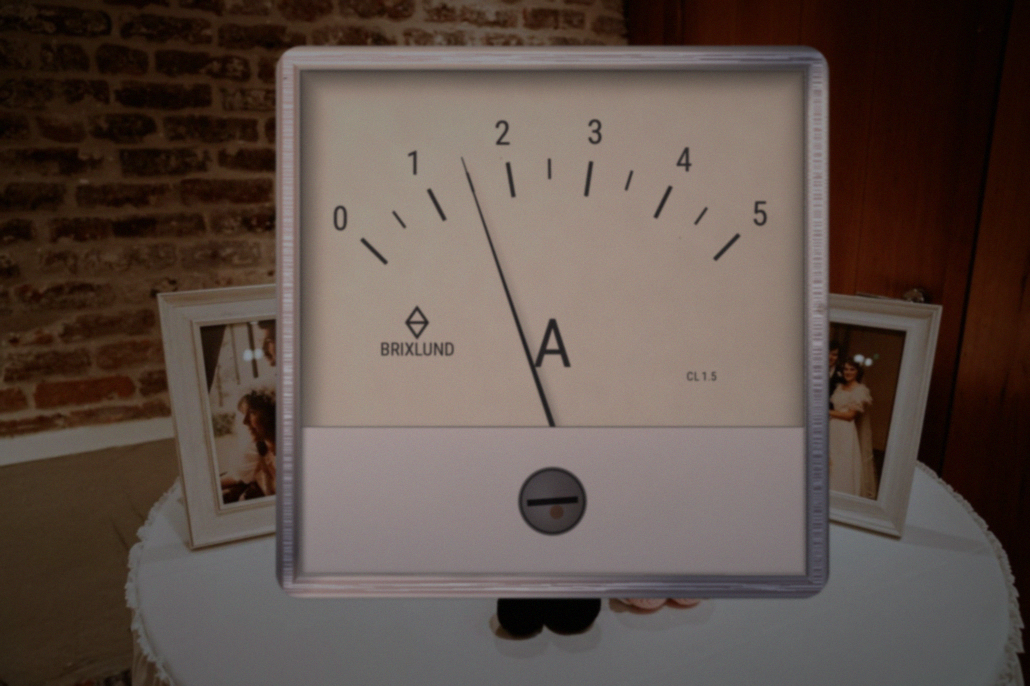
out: 1.5 A
